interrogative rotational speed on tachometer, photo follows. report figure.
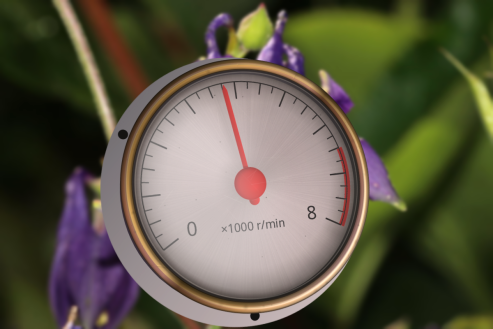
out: 3750 rpm
